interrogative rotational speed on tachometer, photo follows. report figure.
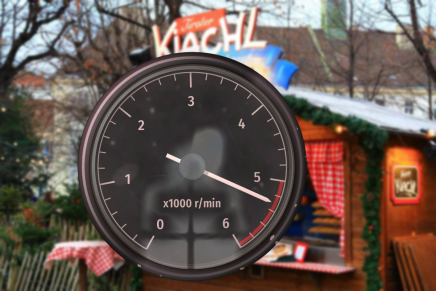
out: 5300 rpm
